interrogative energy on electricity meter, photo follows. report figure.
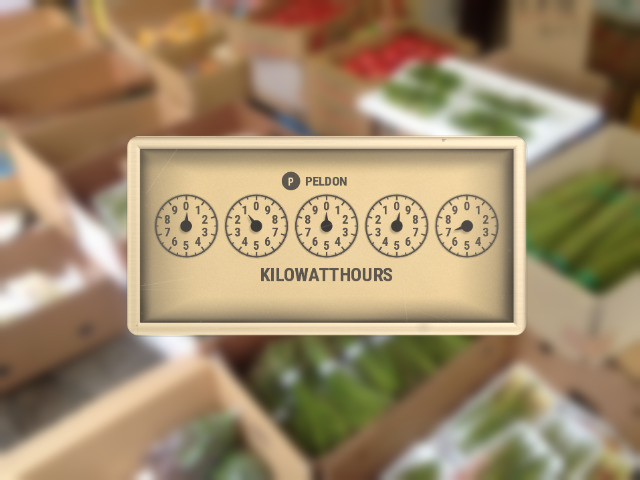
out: 997 kWh
